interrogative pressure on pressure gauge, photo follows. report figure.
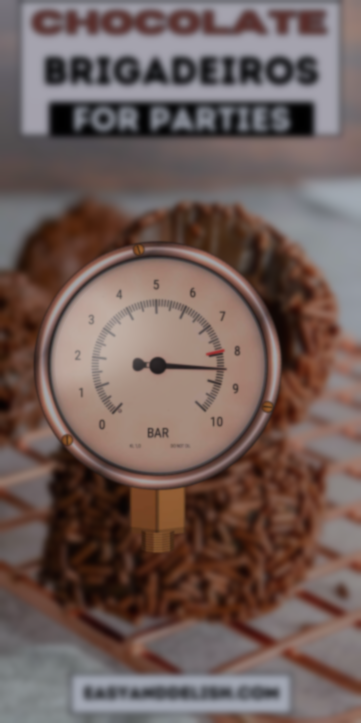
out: 8.5 bar
